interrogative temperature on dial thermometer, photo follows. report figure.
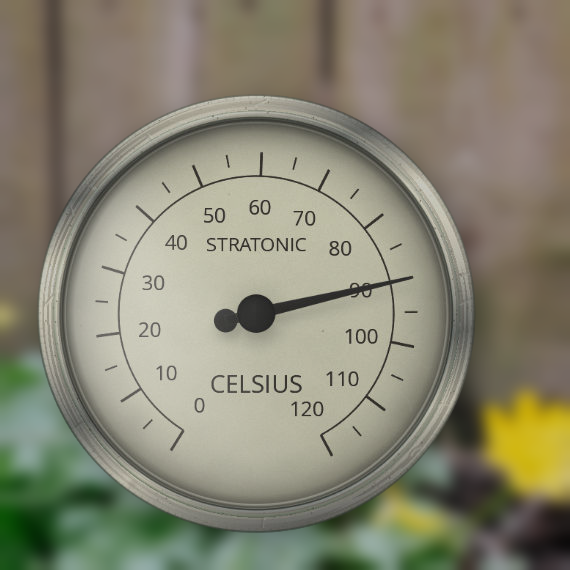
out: 90 °C
